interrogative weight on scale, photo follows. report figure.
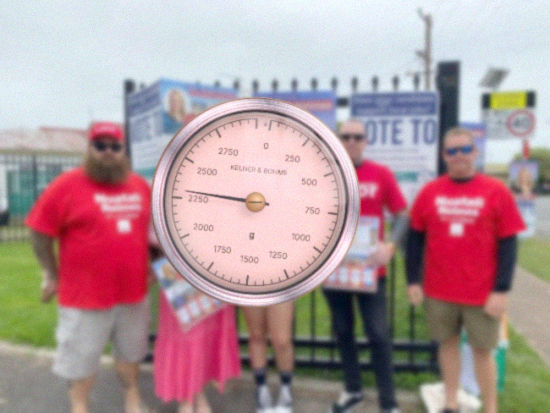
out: 2300 g
